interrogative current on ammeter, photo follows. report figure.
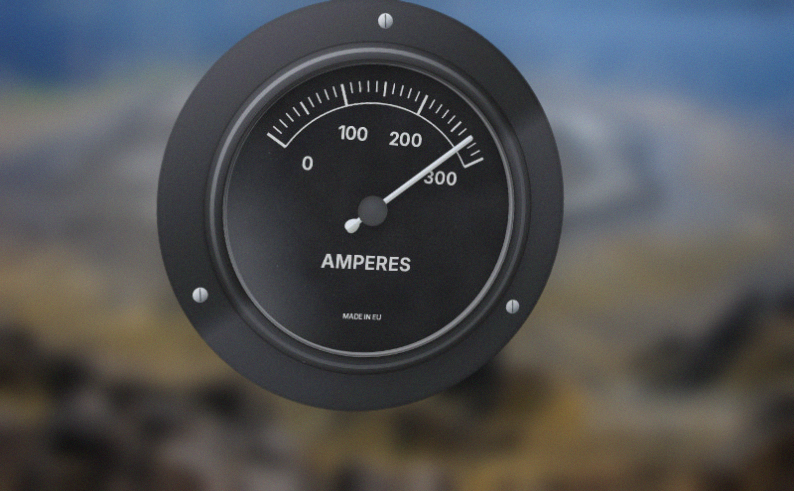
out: 270 A
